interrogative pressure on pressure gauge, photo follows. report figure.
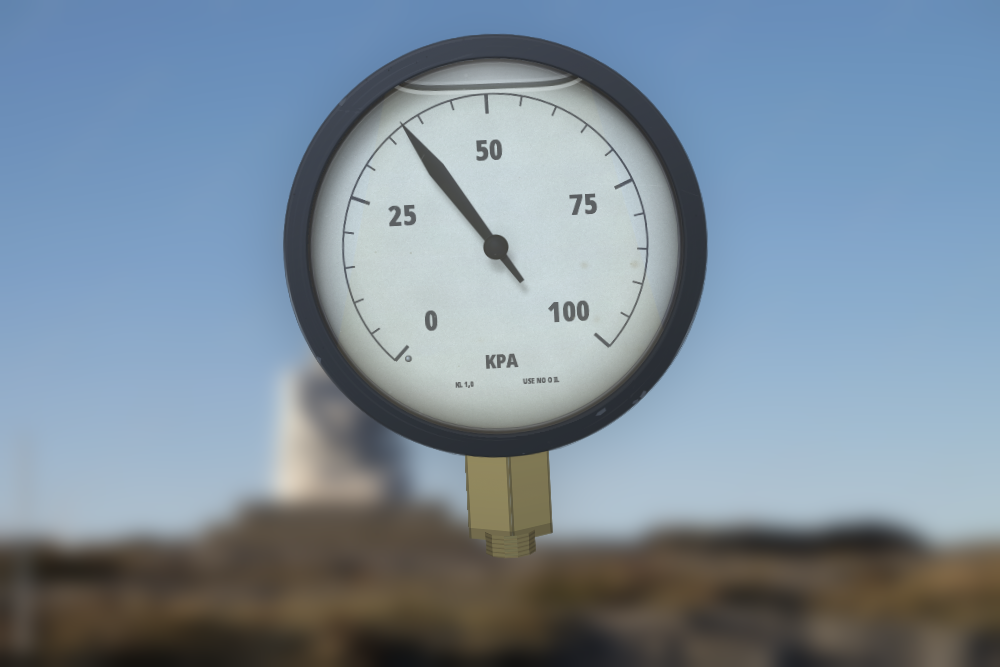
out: 37.5 kPa
